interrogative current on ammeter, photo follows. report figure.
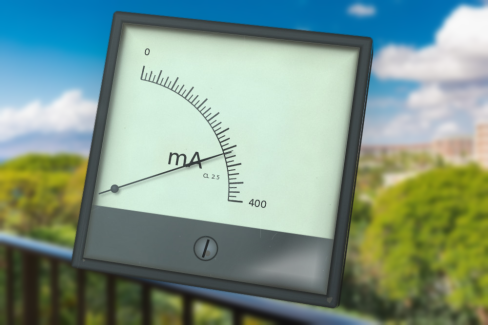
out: 290 mA
